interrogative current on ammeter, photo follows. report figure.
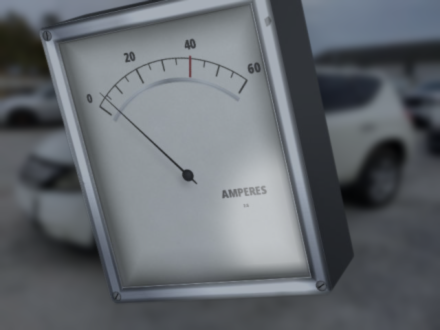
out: 5 A
